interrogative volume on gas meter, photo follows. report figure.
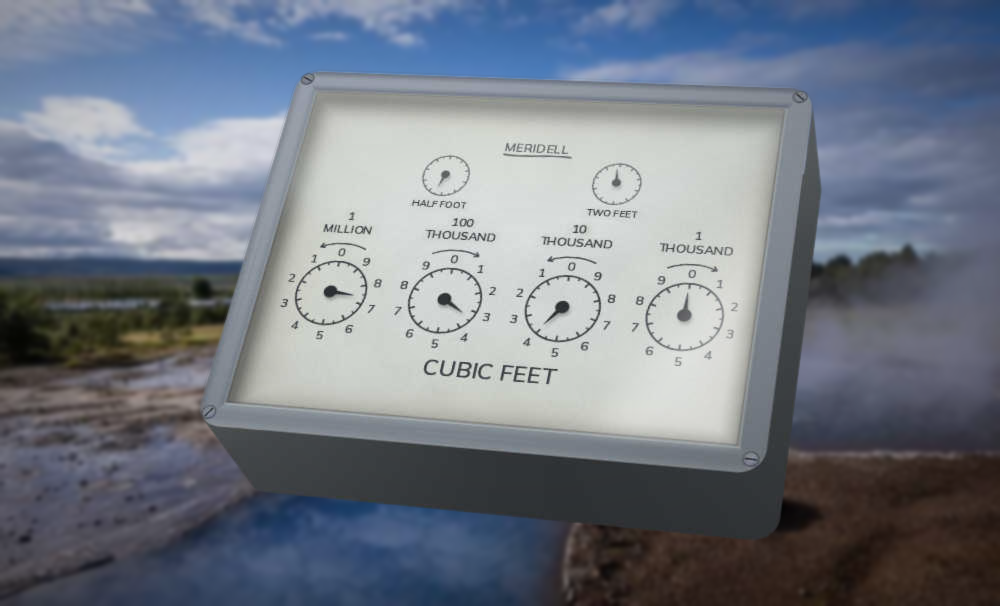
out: 734000 ft³
